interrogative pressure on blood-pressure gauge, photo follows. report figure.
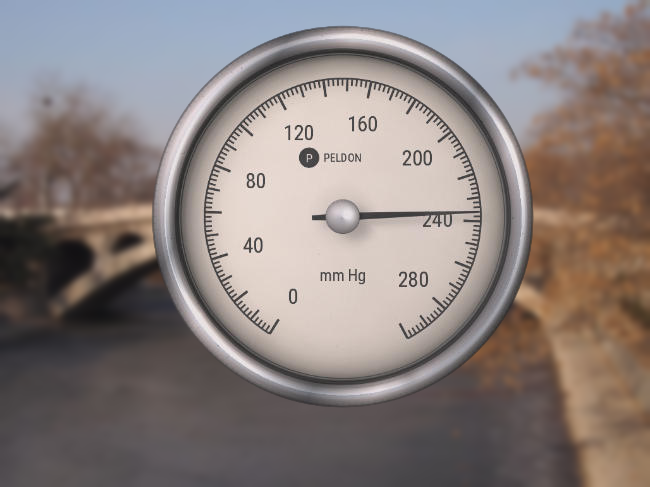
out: 236 mmHg
